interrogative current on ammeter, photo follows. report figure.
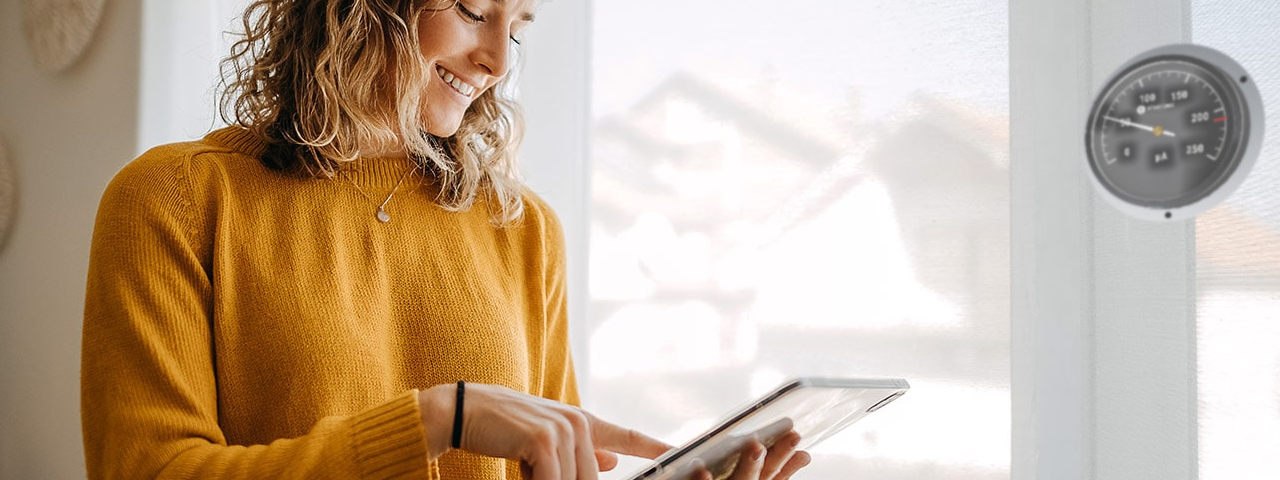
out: 50 µA
